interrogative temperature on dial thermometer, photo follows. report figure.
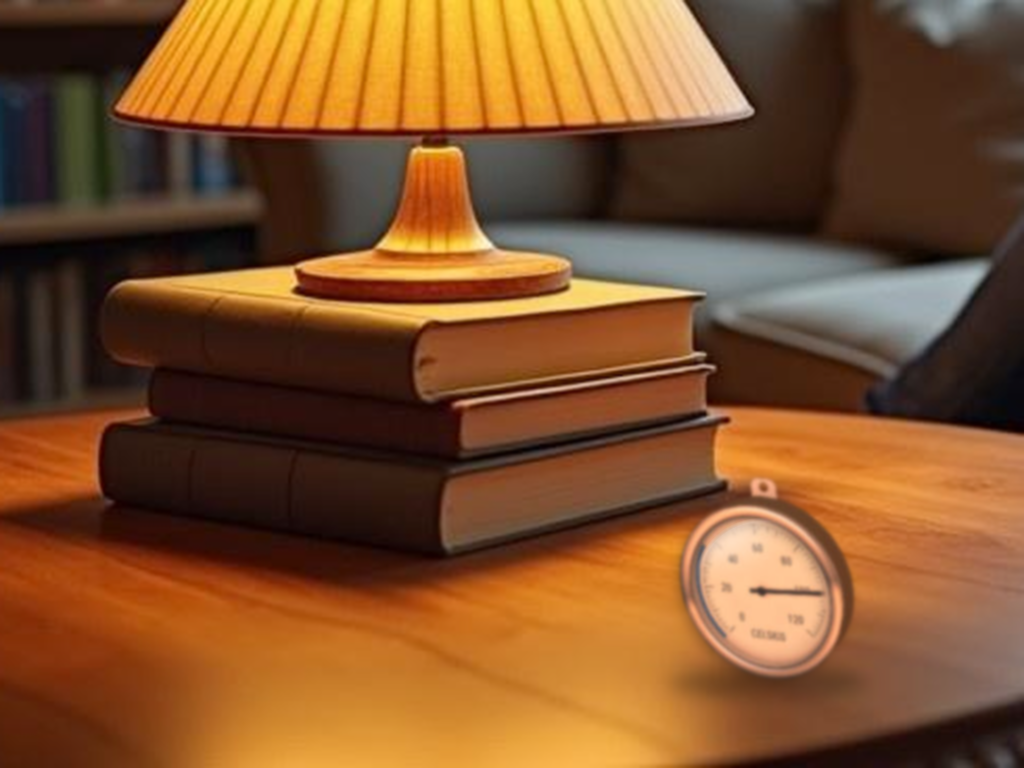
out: 100 °C
